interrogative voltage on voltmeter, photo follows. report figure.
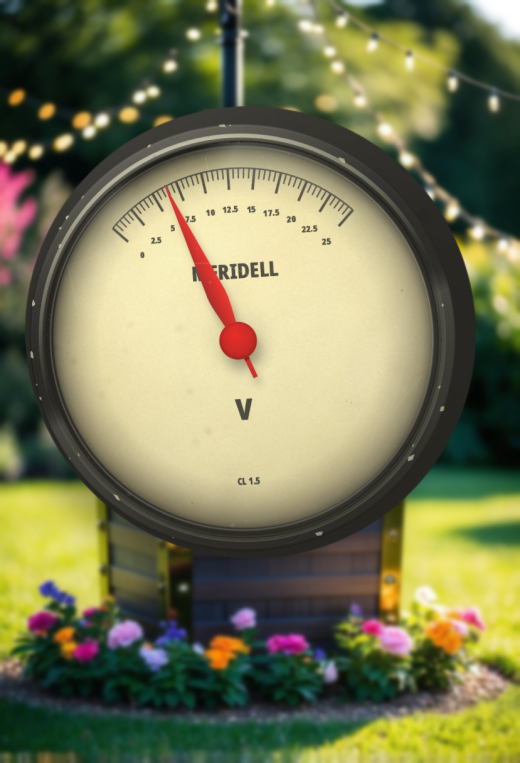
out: 6.5 V
